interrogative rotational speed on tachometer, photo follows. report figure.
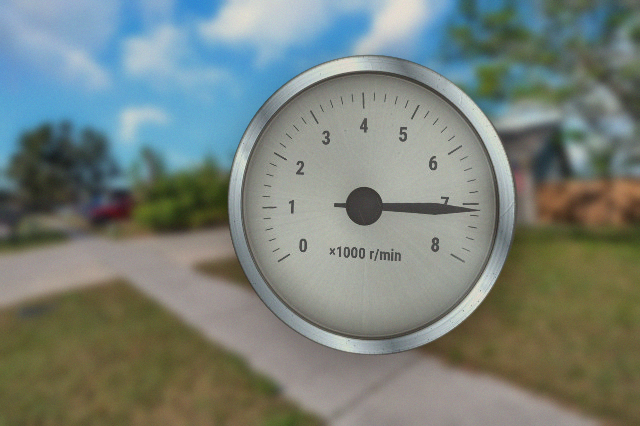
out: 7100 rpm
